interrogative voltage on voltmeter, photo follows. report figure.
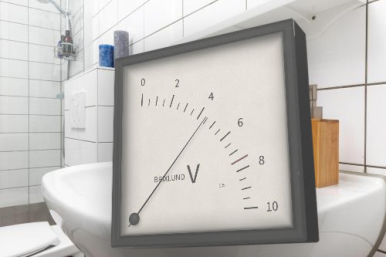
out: 4.5 V
